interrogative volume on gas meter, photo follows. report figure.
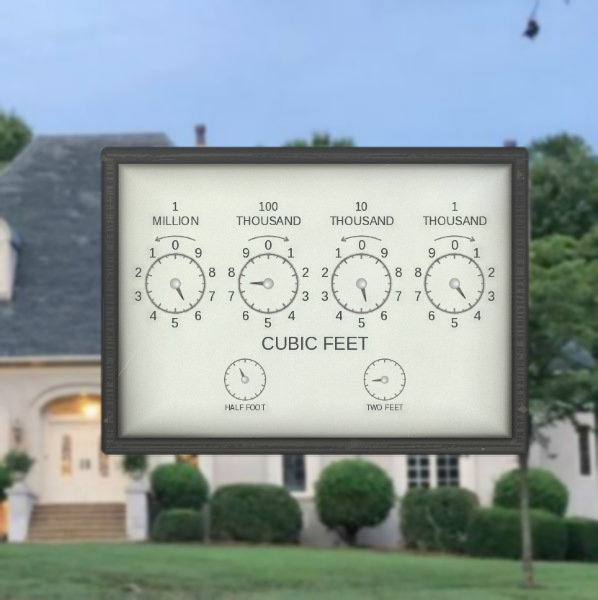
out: 575400 ft³
